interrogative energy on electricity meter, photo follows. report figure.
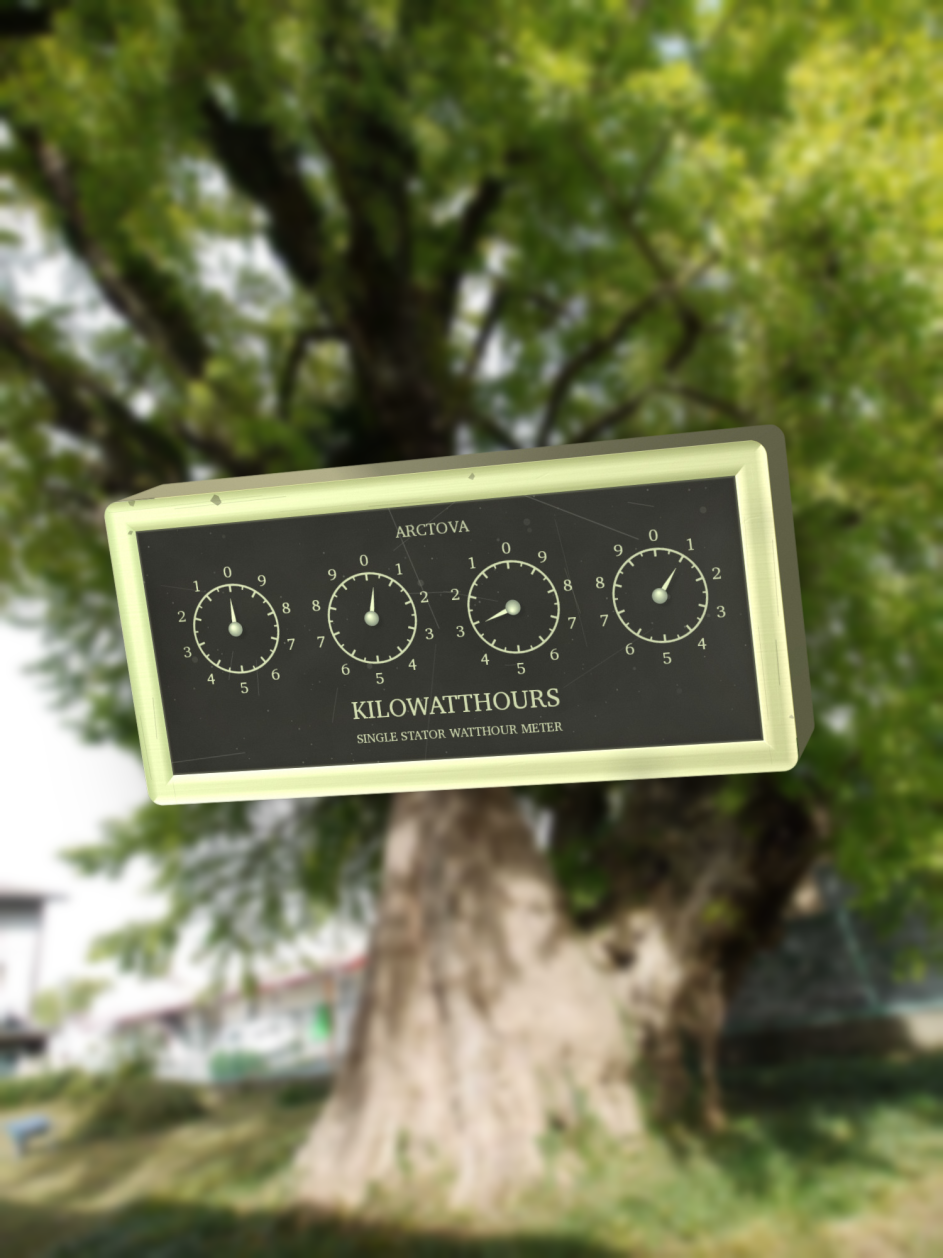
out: 31 kWh
